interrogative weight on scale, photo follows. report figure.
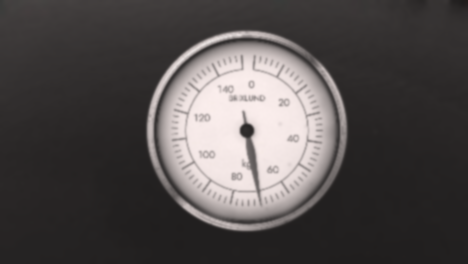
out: 70 kg
